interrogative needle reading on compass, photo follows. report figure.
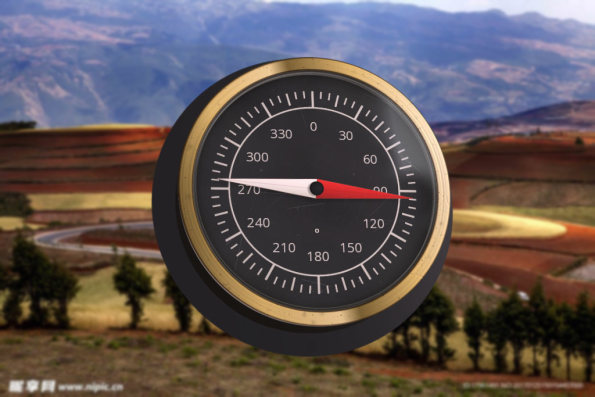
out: 95 °
